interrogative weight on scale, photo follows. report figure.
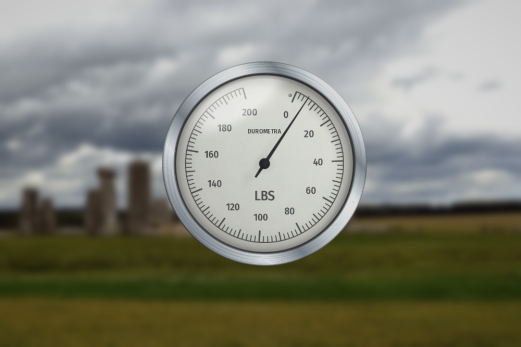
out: 6 lb
